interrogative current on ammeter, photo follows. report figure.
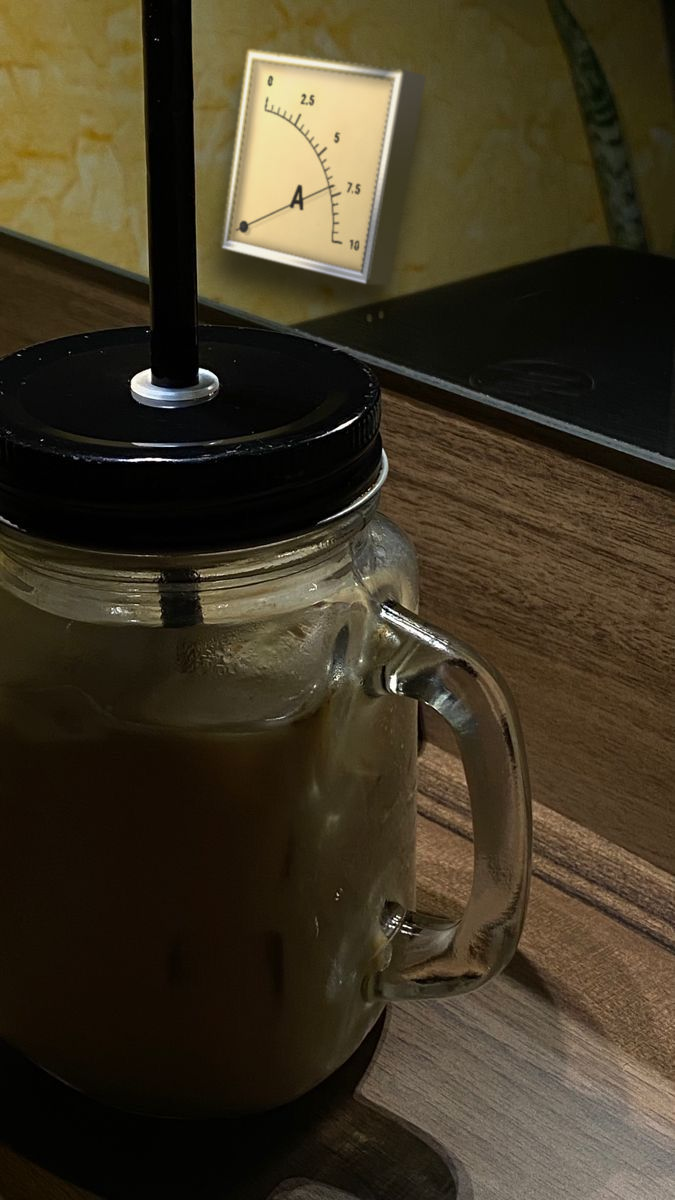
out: 7 A
